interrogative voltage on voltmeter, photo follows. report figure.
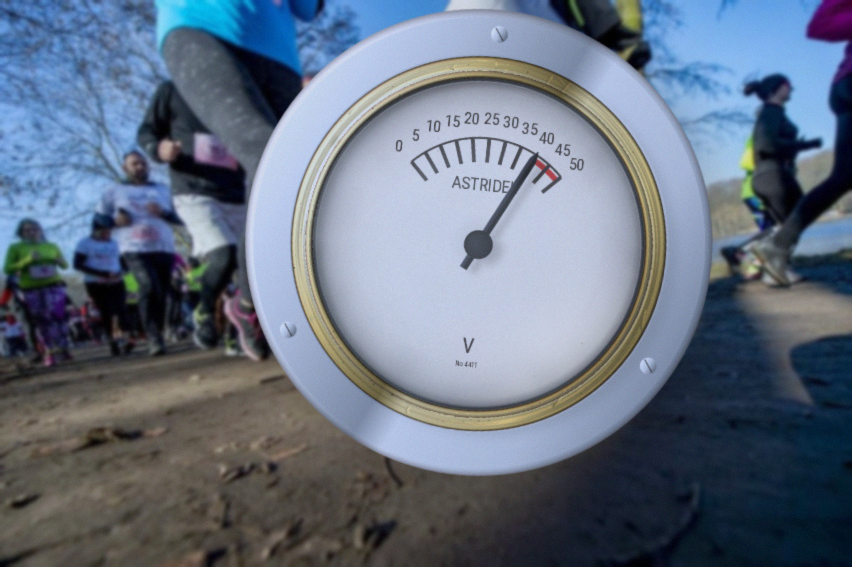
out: 40 V
